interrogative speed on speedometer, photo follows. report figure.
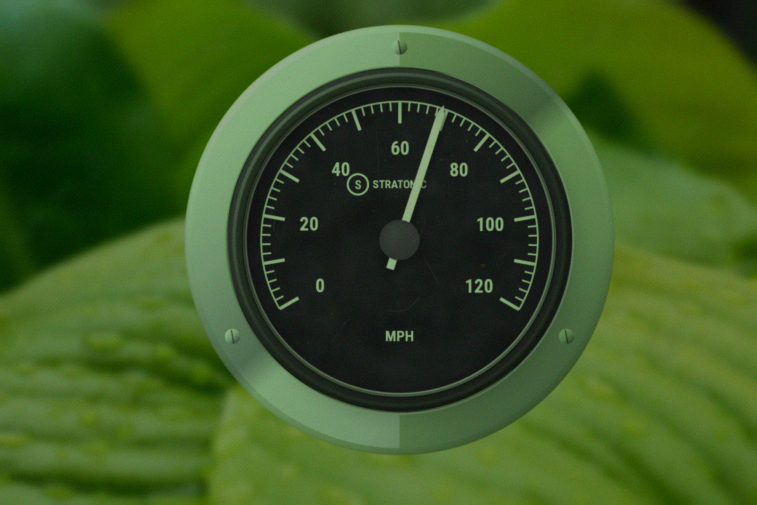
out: 69 mph
